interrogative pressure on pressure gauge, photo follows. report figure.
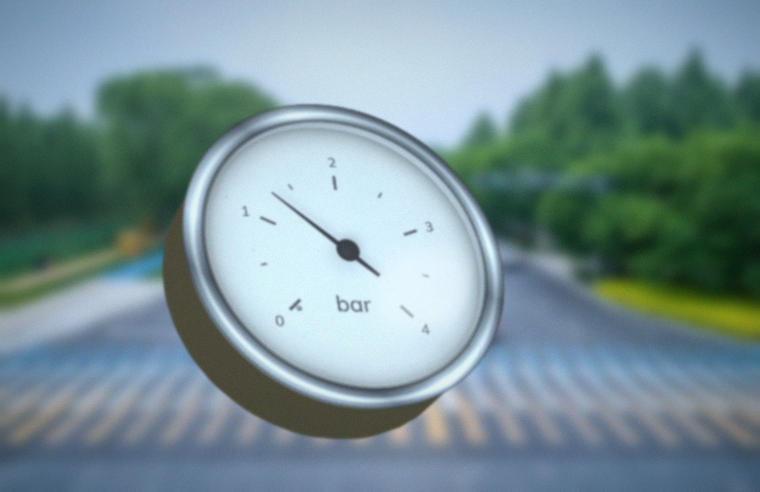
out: 1.25 bar
